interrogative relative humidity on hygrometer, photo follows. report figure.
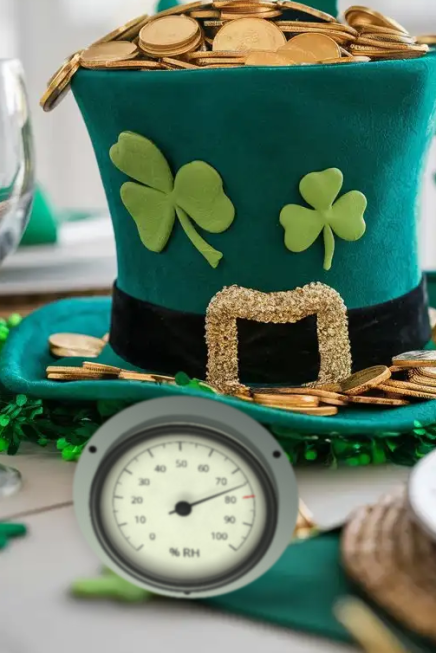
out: 75 %
